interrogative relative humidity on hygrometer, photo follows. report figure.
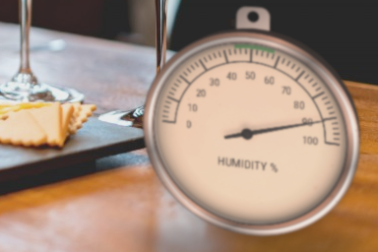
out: 90 %
